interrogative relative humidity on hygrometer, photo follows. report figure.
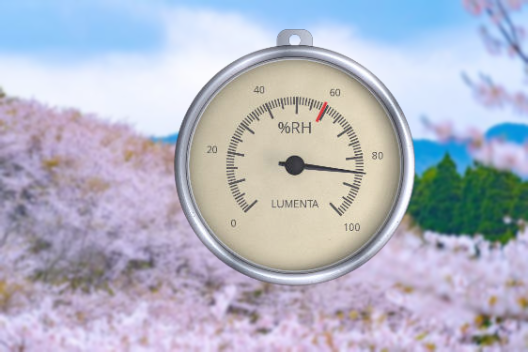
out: 85 %
